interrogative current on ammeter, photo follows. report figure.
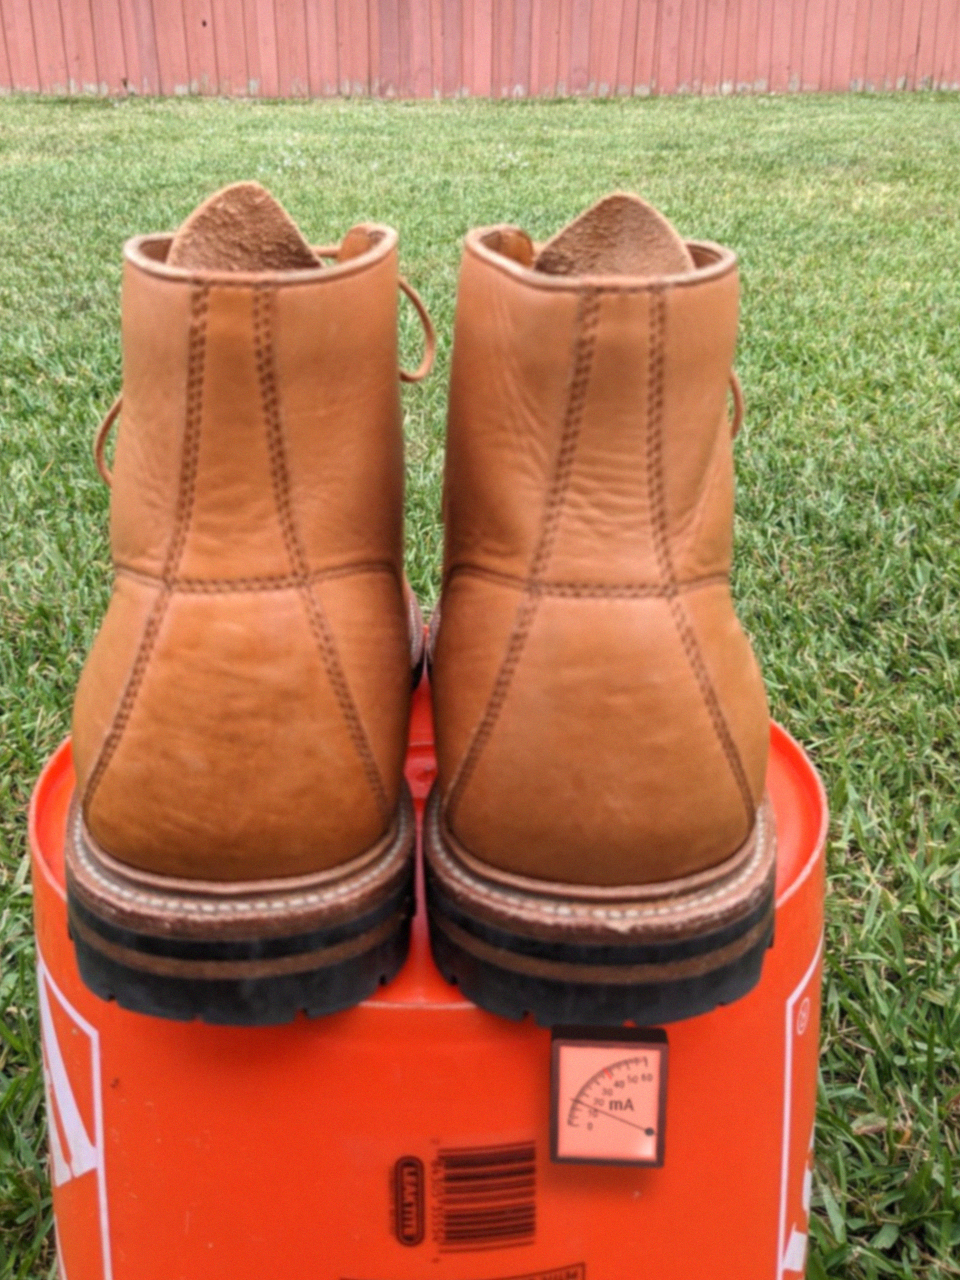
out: 15 mA
